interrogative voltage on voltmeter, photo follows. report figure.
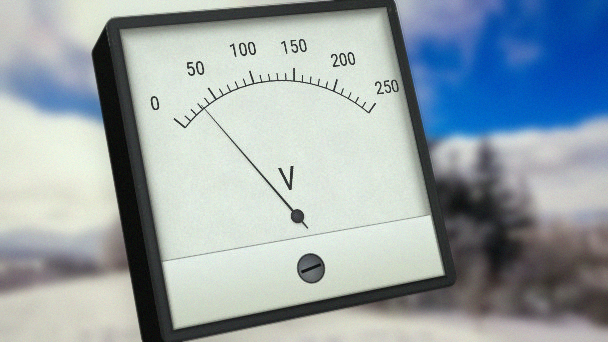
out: 30 V
